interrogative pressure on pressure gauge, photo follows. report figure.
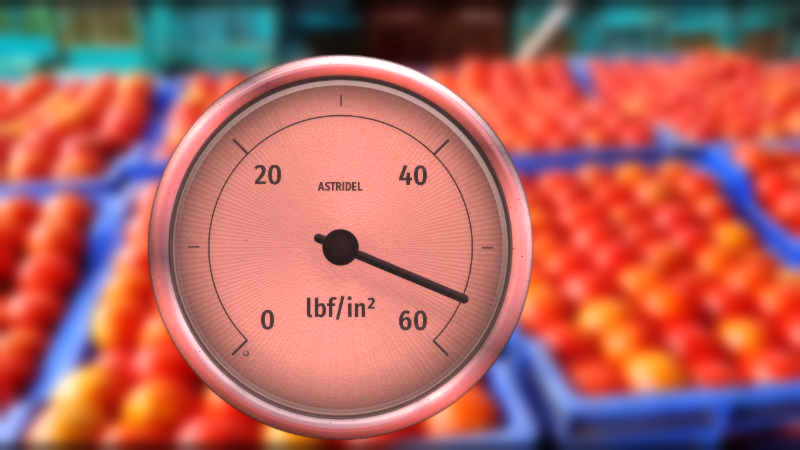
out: 55 psi
